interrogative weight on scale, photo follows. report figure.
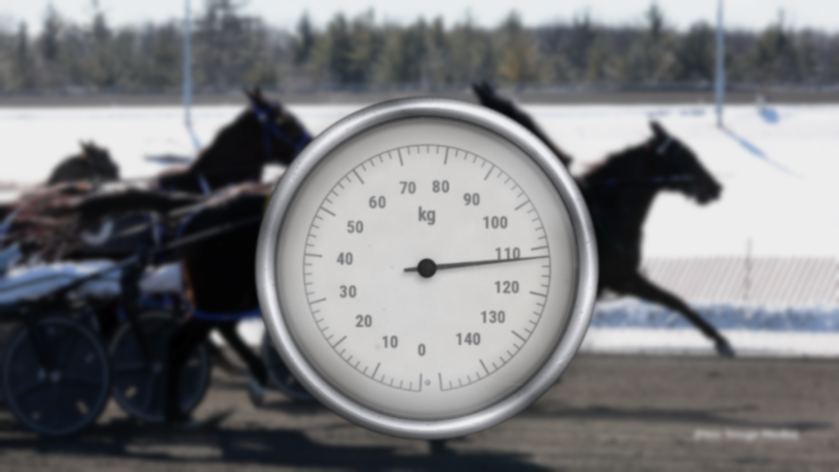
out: 112 kg
